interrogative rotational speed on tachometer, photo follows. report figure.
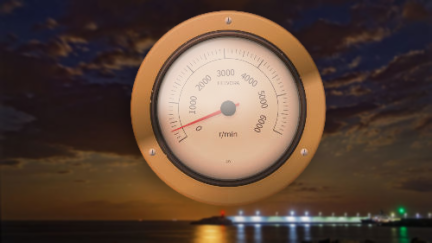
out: 300 rpm
